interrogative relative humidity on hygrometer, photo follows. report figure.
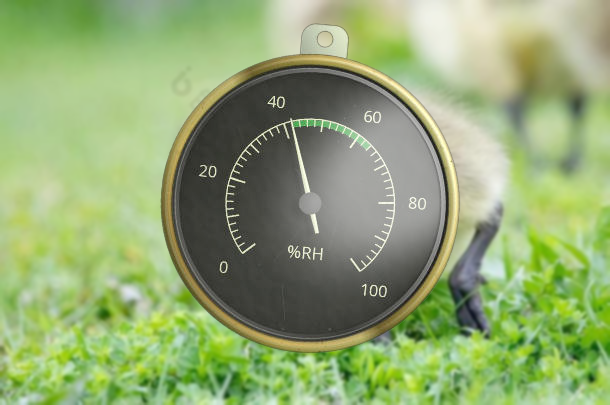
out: 42 %
